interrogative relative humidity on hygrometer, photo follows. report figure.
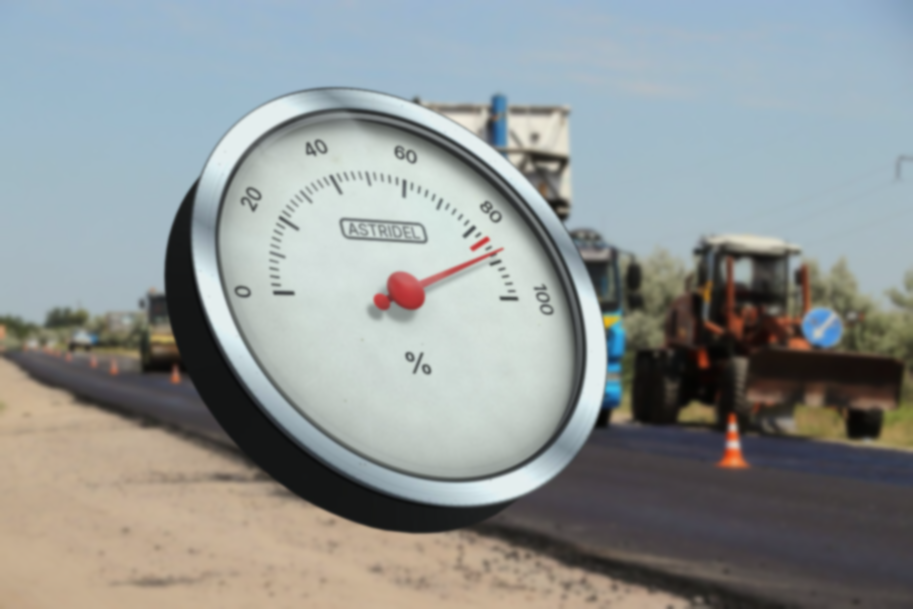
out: 88 %
